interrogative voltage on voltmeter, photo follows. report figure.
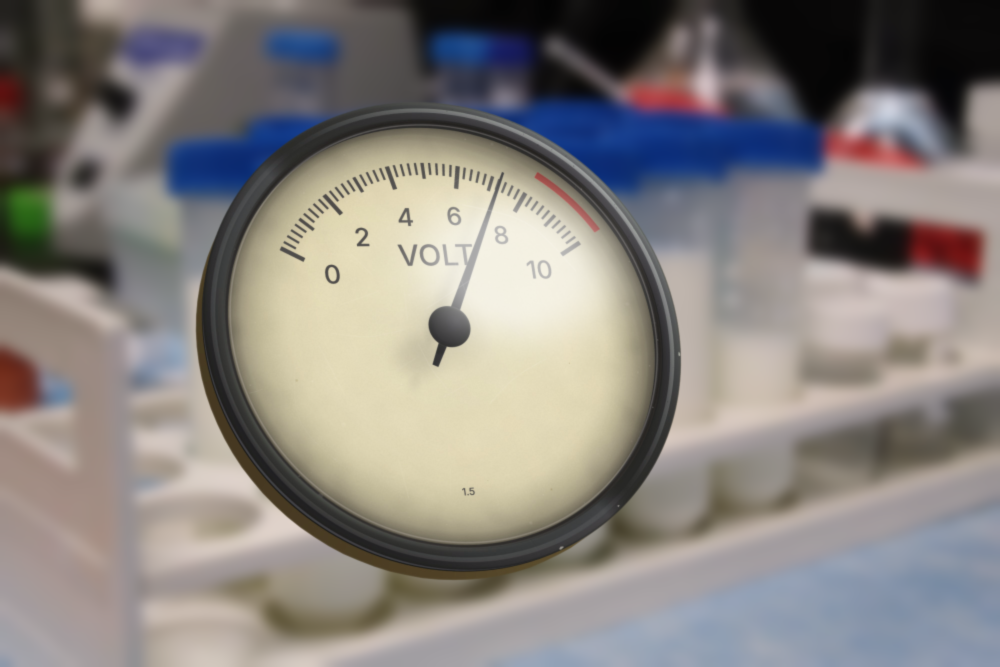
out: 7.2 V
